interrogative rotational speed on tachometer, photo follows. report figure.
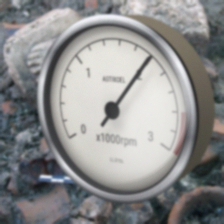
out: 2000 rpm
